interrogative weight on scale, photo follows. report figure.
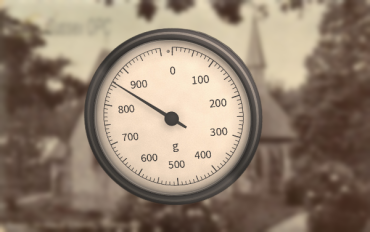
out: 860 g
